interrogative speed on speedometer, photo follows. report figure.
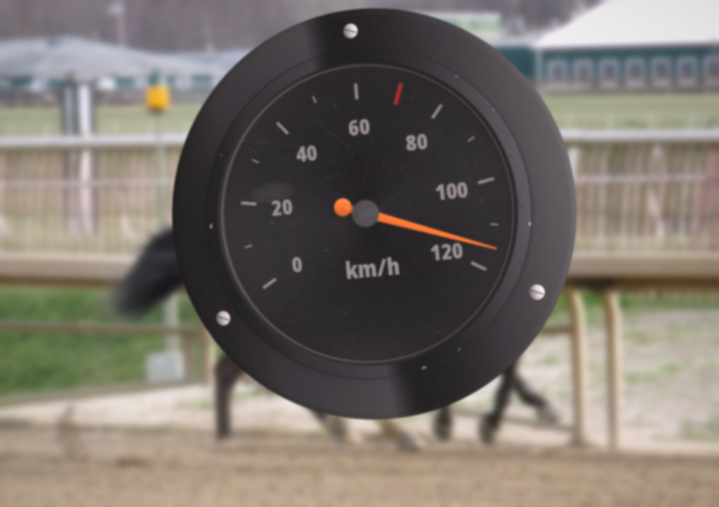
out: 115 km/h
